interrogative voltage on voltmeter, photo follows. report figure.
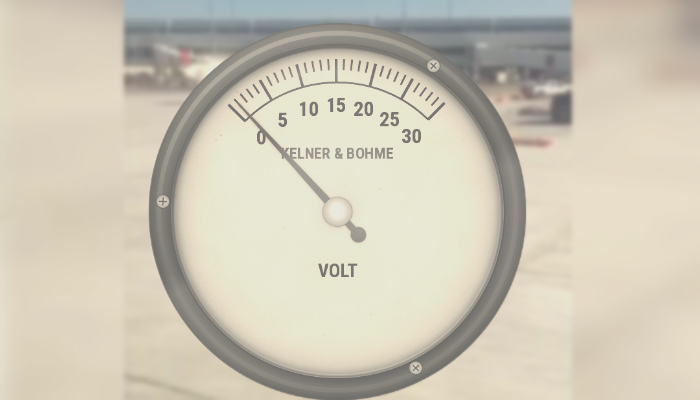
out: 1 V
